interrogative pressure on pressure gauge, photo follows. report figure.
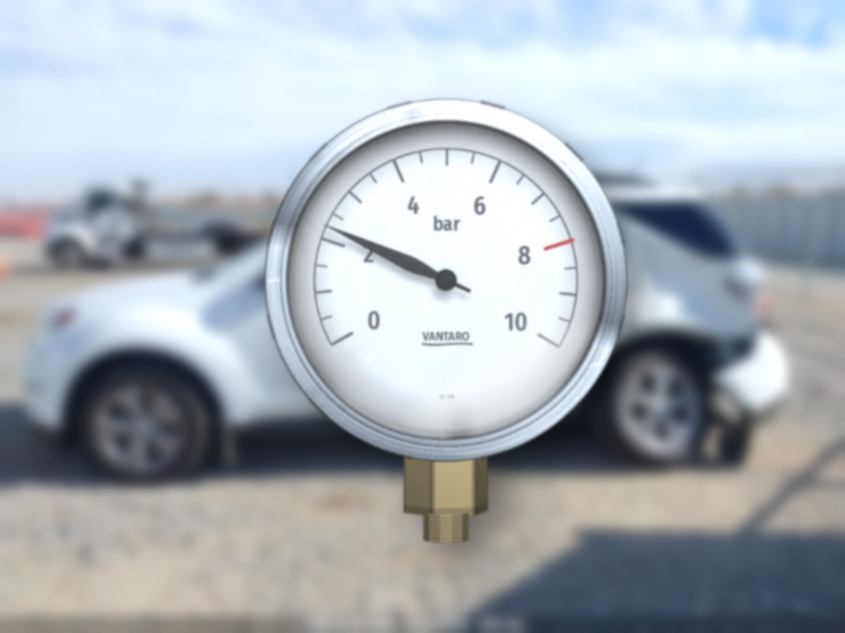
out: 2.25 bar
